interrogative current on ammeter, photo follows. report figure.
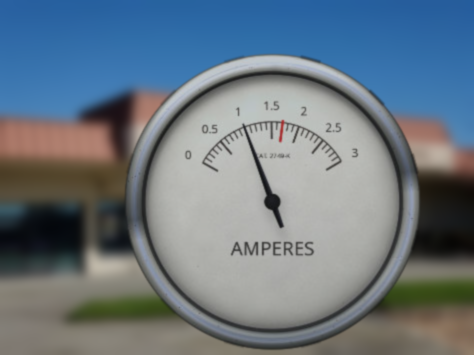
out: 1 A
